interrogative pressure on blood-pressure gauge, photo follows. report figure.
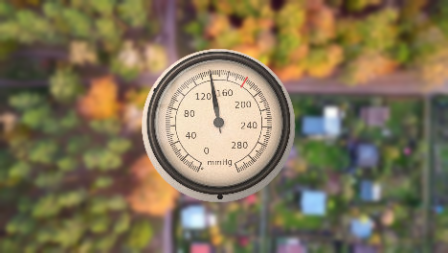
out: 140 mmHg
